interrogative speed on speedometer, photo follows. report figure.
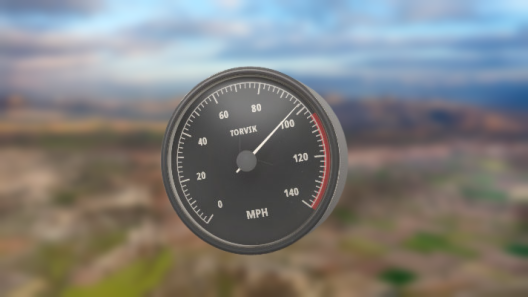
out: 98 mph
